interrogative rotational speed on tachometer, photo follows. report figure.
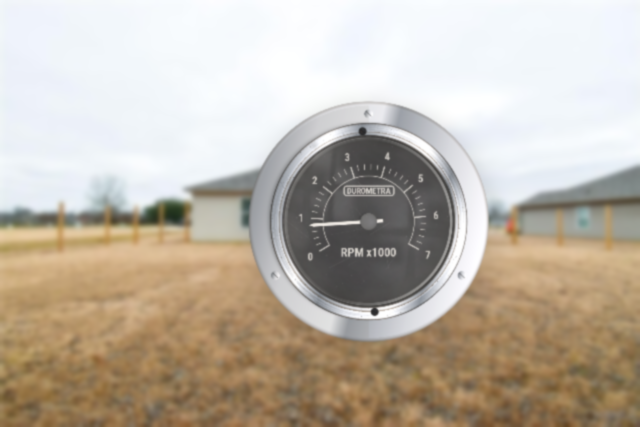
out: 800 rpm
